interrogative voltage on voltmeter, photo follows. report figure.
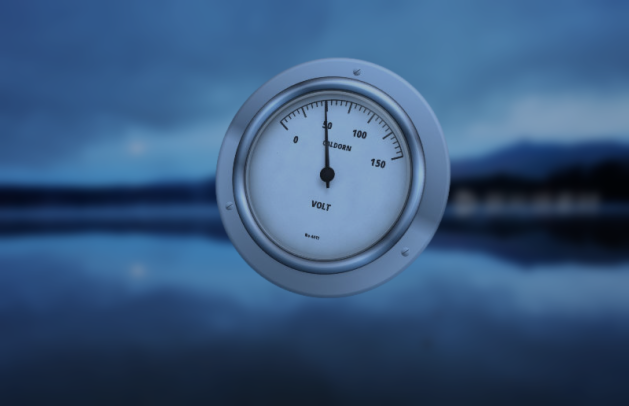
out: 50 V
